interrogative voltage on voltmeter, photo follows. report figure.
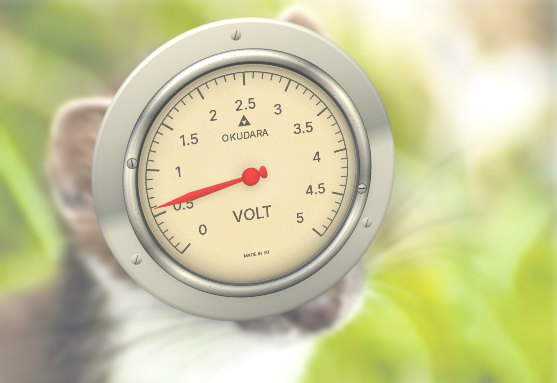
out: 0.6 V
